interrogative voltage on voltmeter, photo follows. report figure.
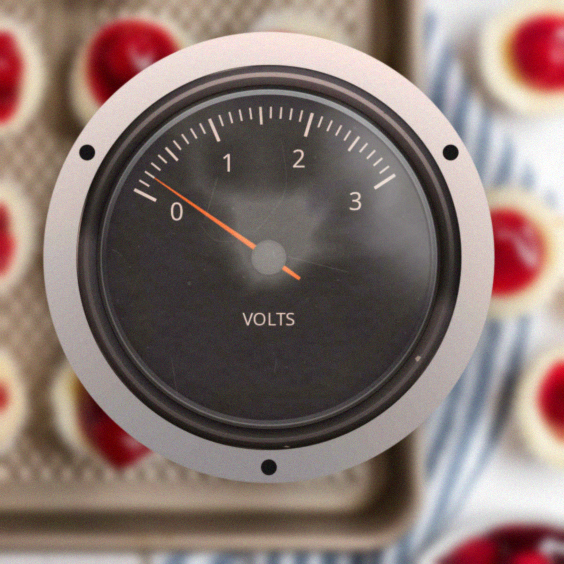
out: 0.2 V
